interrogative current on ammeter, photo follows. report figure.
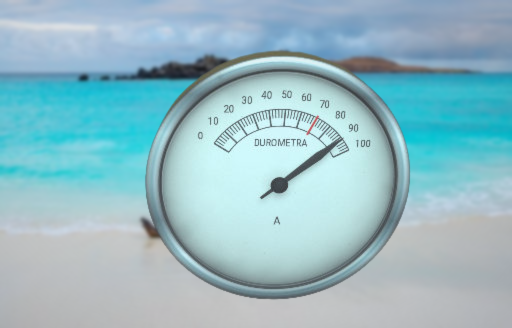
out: 90 A
